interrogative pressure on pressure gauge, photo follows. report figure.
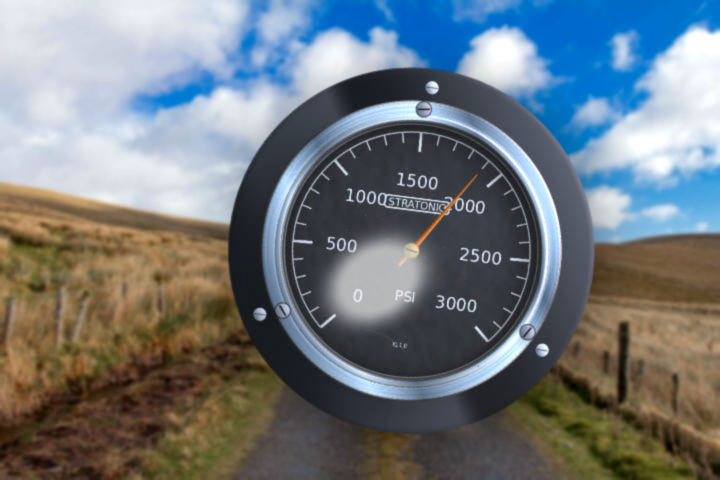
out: 1900 psi
